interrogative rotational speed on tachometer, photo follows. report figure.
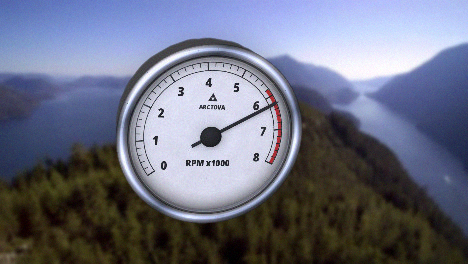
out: 6200 rpm
